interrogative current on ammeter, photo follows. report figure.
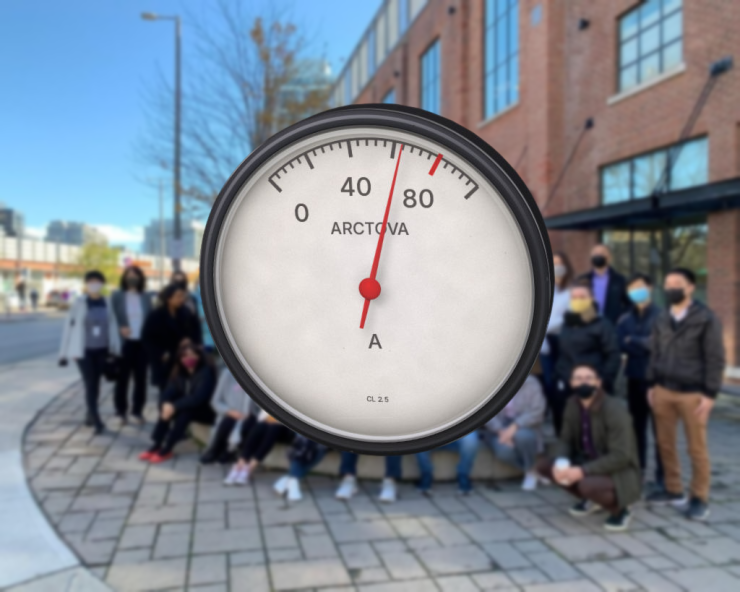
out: 64 A
